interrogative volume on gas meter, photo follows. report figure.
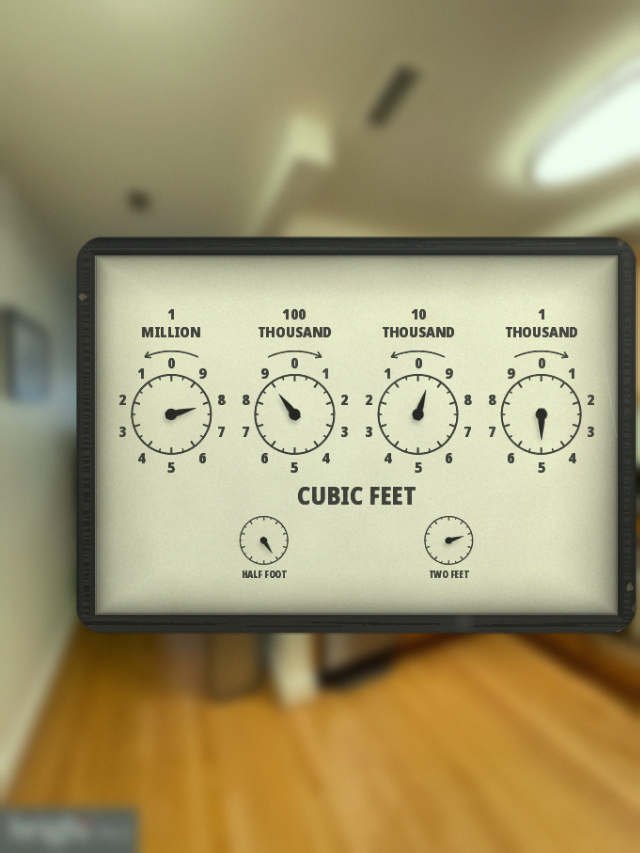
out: 789500 ft³
